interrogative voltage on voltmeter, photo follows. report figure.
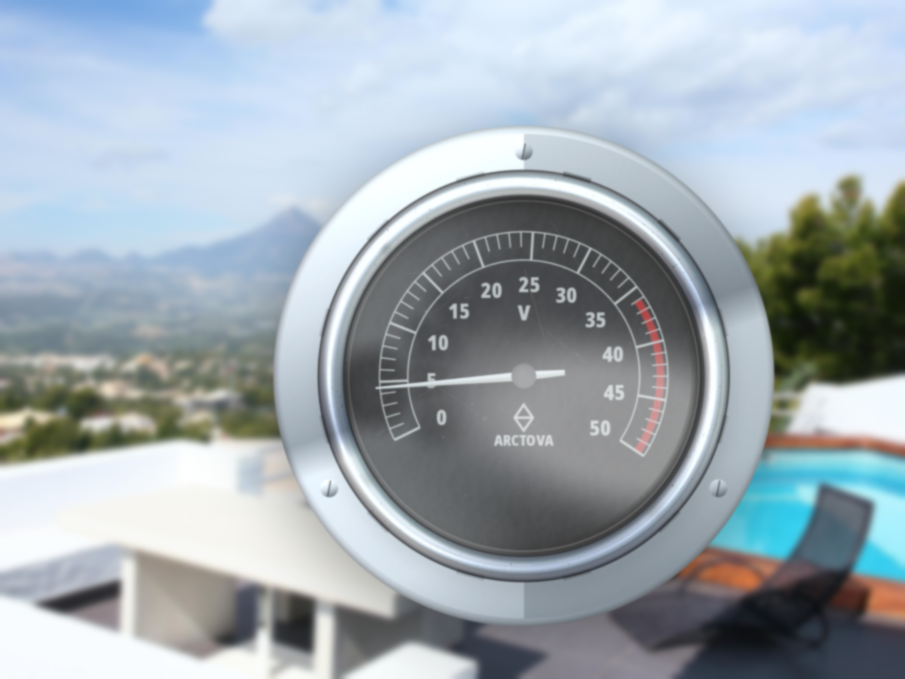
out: 4.5 V
